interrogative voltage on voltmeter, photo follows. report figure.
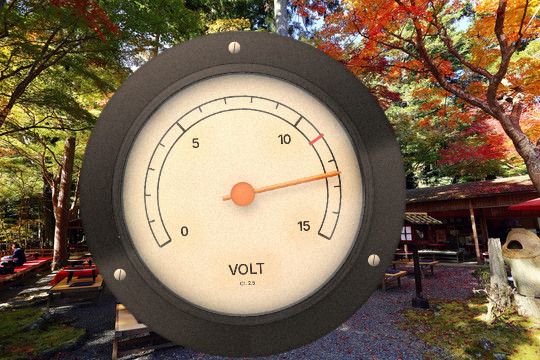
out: 12.5 V
